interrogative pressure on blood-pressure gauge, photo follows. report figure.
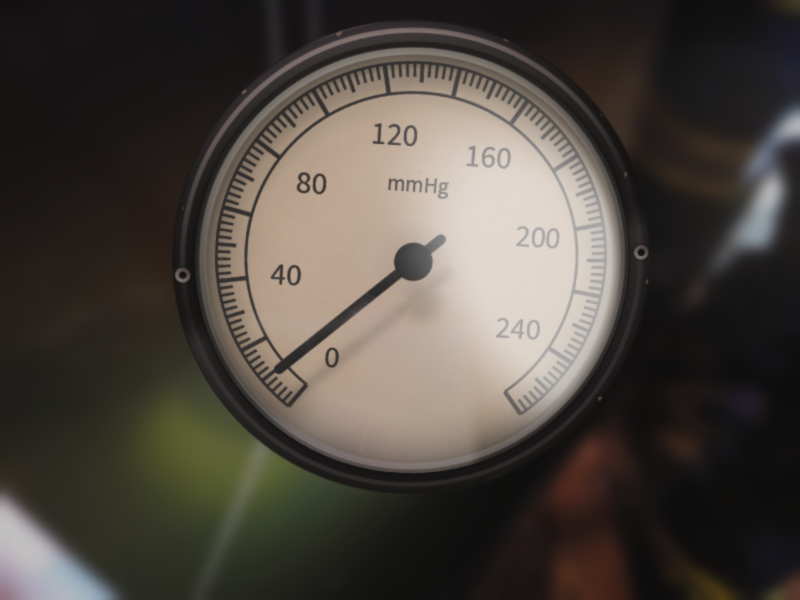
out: 10 mmHg
